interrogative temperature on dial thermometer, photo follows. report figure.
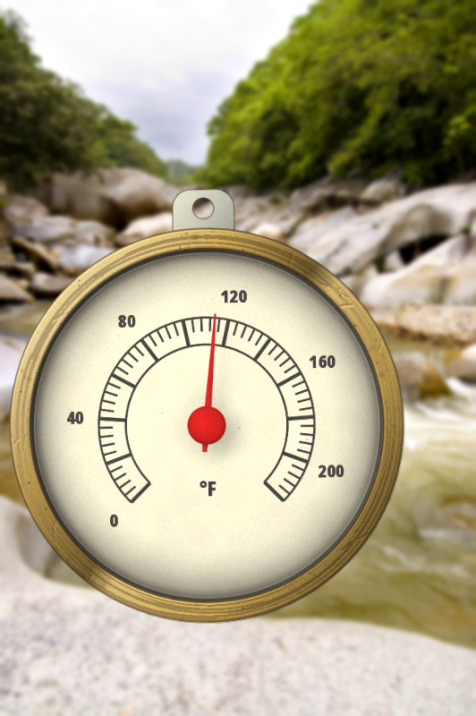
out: 114 °F
